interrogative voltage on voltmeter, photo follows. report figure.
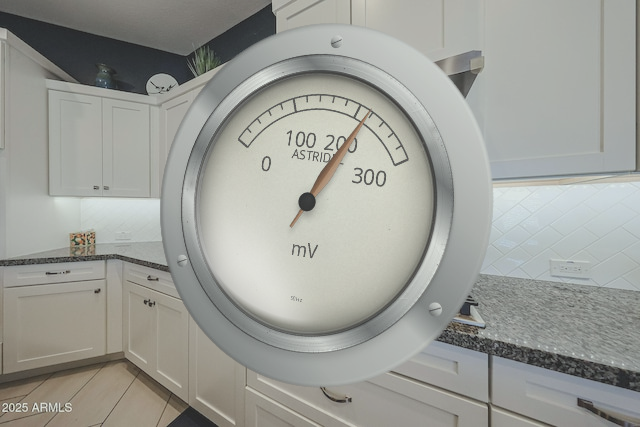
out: 220 mV
